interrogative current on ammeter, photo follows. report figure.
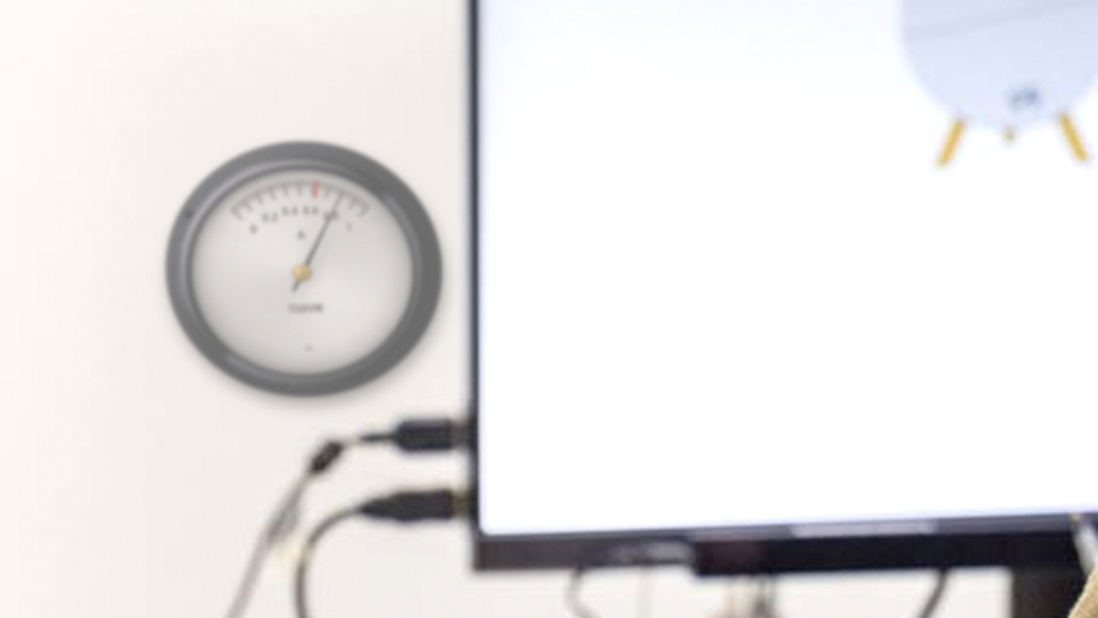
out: 0.8 A
